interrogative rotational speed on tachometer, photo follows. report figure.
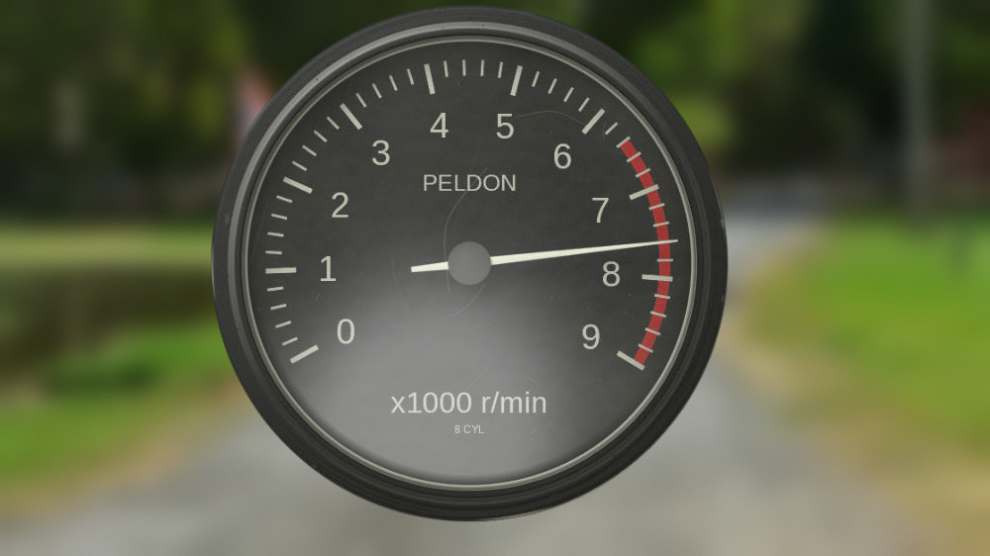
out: 7600 rpm
